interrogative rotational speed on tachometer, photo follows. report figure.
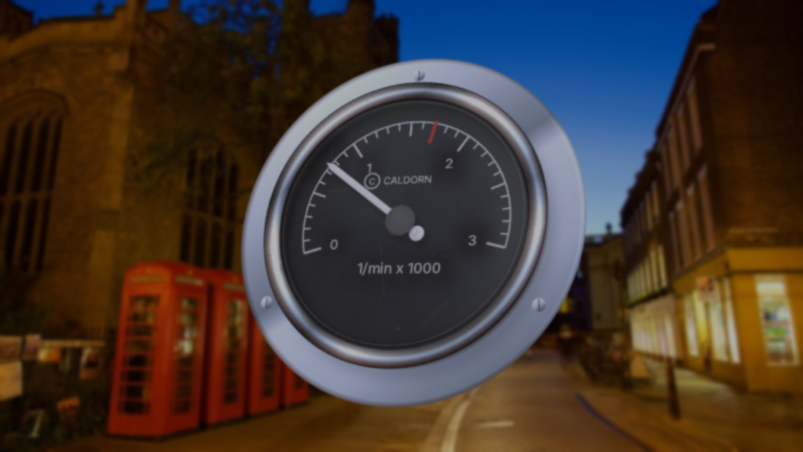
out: 750 rpm
